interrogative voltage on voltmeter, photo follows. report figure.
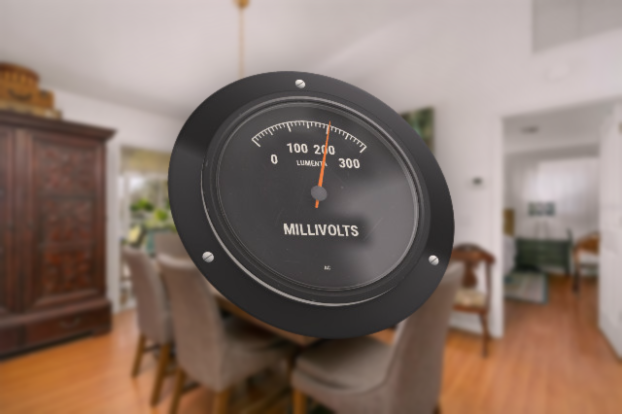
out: 200 mV
